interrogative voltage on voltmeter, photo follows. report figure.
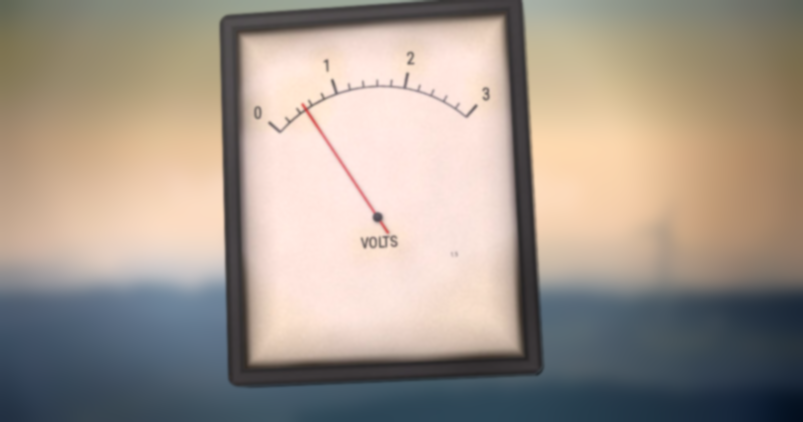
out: 0.5 V
